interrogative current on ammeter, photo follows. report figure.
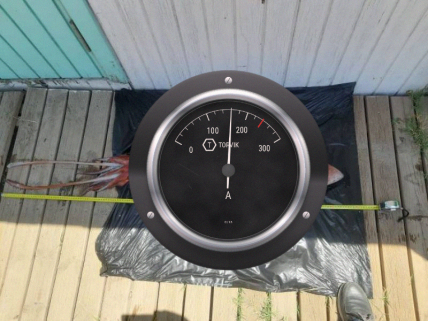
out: 160 A
